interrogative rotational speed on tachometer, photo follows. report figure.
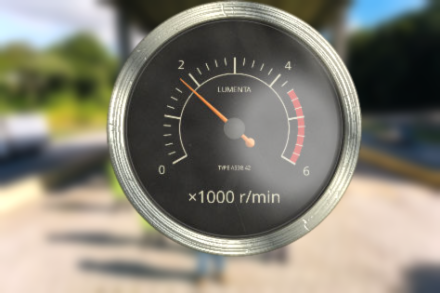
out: 1800 rpm
